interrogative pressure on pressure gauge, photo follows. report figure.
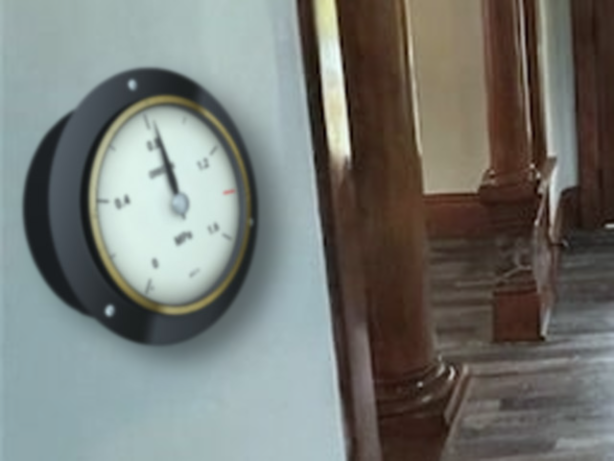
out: 0.8 MPa
